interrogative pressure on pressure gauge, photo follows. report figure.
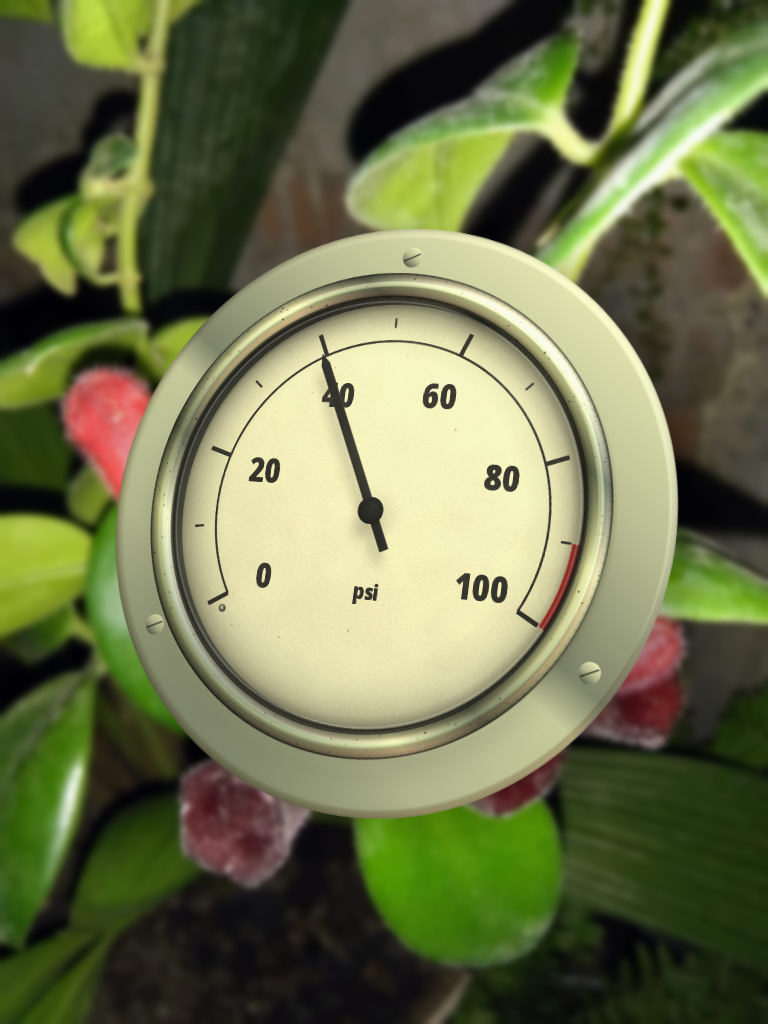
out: 40 psi
